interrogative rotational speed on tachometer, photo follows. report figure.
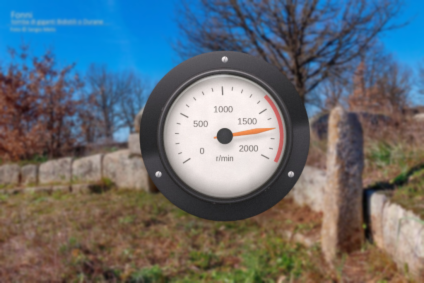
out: 1700 rpm
